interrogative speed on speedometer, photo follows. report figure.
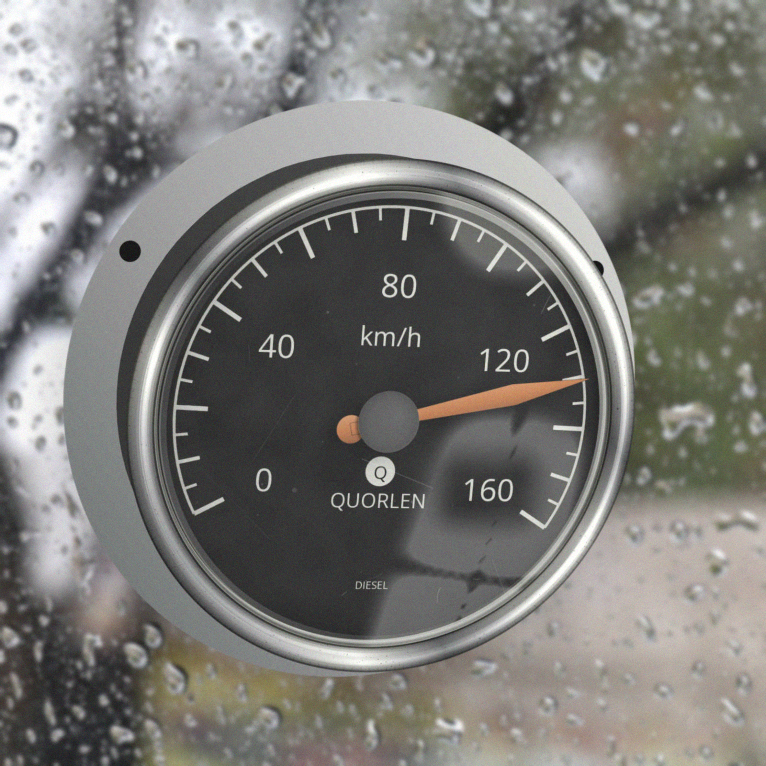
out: 130 km/h
